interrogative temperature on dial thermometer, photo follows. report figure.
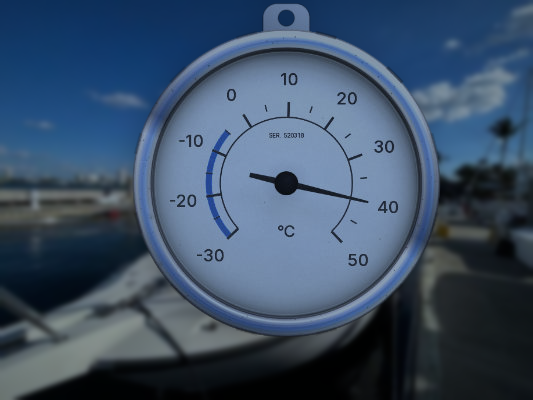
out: 40 °C
